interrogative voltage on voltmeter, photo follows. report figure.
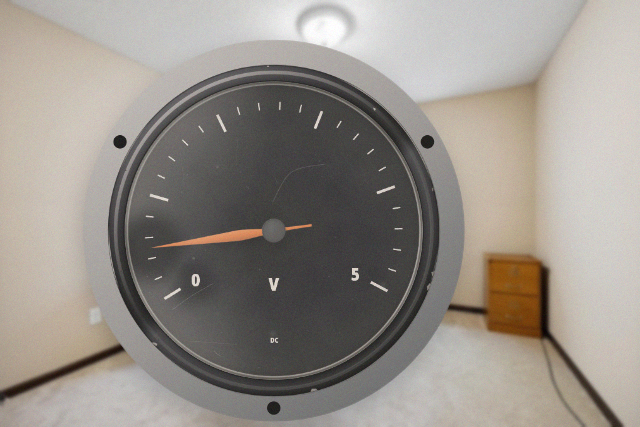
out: 0.5 V
